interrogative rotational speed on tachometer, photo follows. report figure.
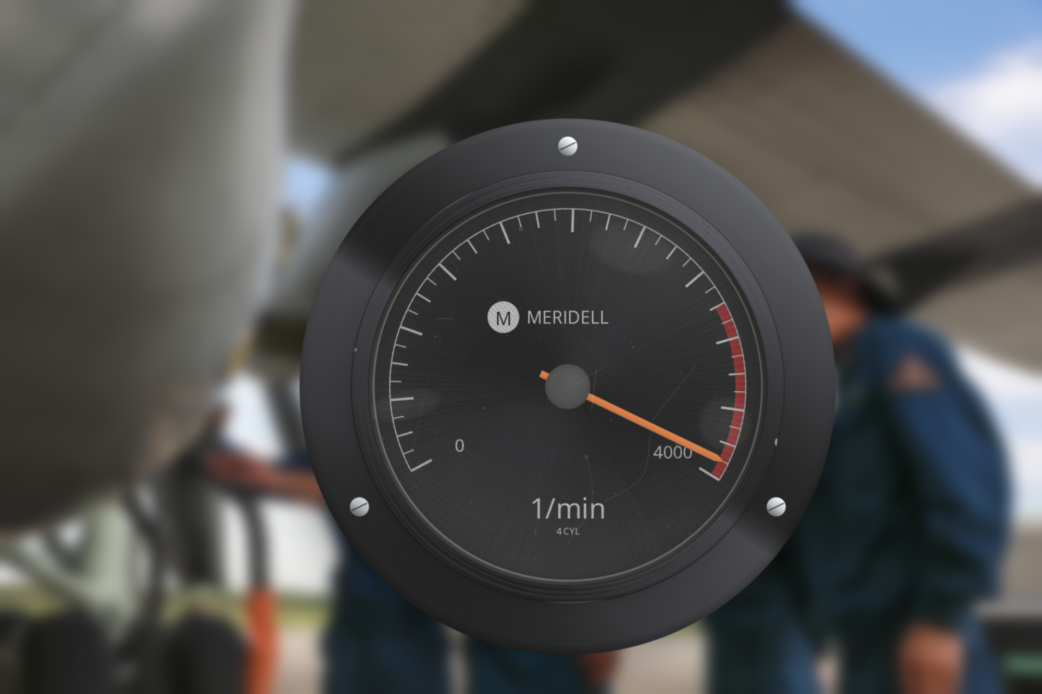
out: 3900 rpm
